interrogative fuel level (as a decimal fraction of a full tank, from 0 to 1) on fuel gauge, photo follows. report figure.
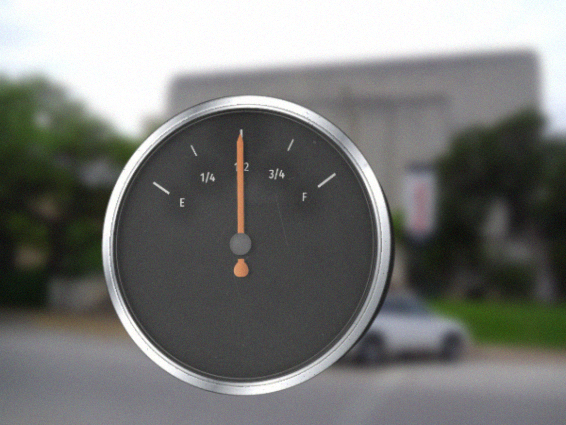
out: 0.5
